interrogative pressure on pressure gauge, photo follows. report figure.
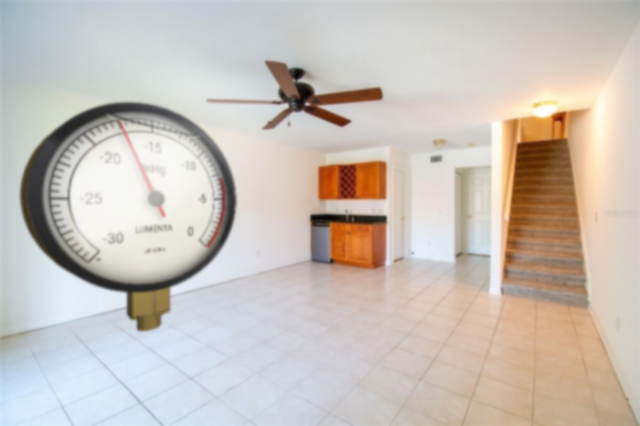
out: -17.5 inHg
